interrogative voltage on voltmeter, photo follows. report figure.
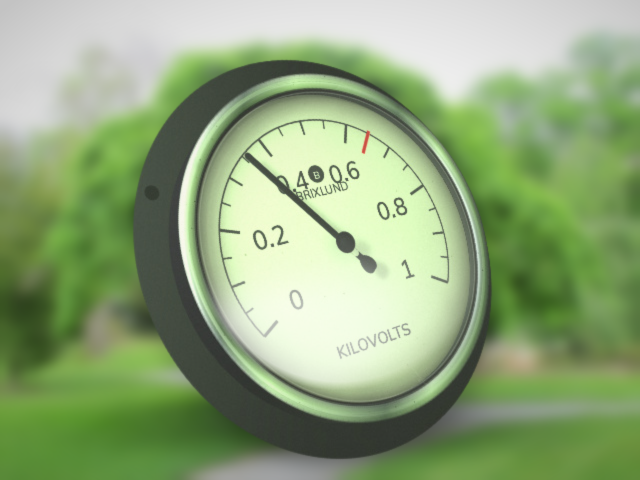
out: 0.35 kV
